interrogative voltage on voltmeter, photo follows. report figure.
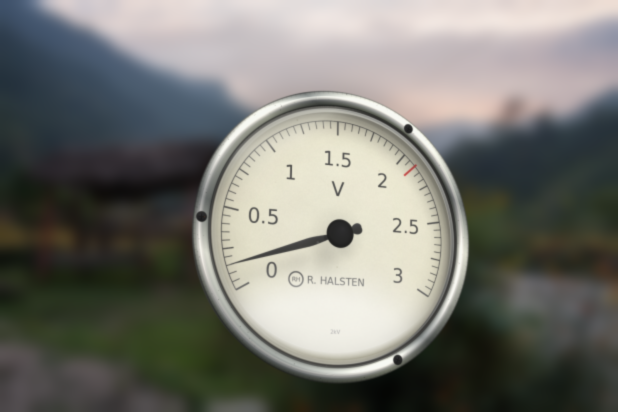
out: 0.15 V
